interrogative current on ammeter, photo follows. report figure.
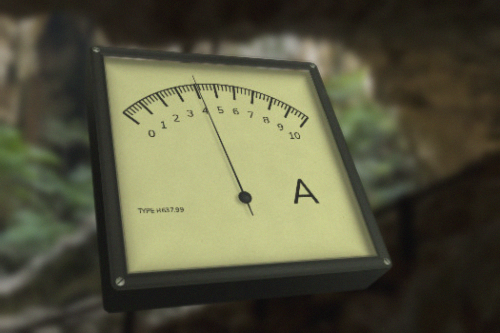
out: 4 A
